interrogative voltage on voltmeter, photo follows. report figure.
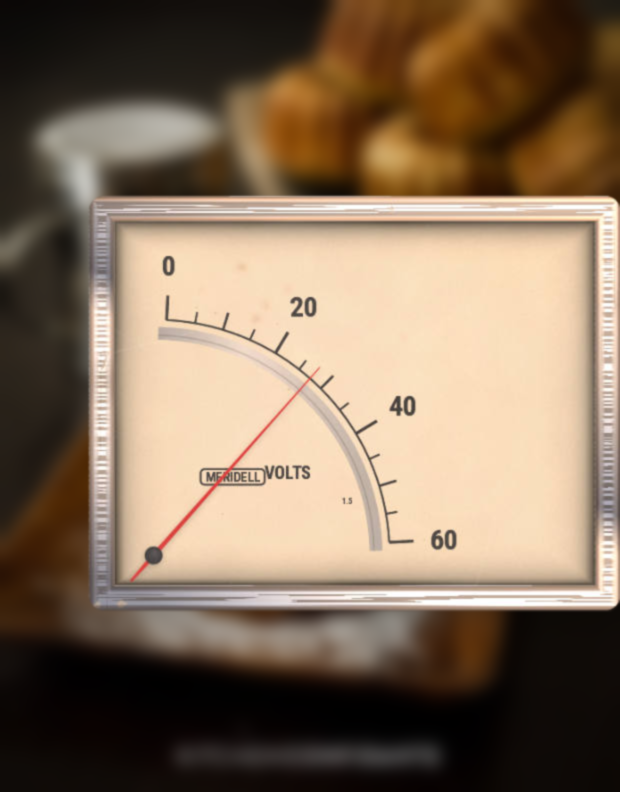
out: 27.5 V
